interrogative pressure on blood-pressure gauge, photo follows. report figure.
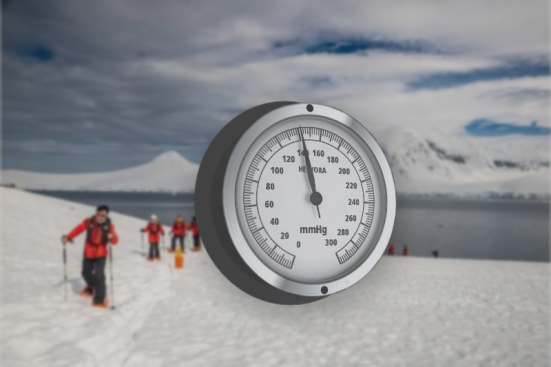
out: 140 mmHg
